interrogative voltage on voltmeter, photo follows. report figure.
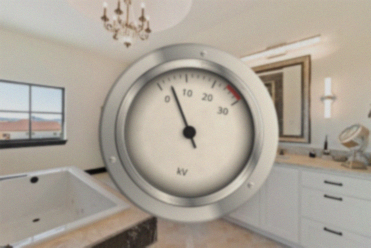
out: 4 kV
